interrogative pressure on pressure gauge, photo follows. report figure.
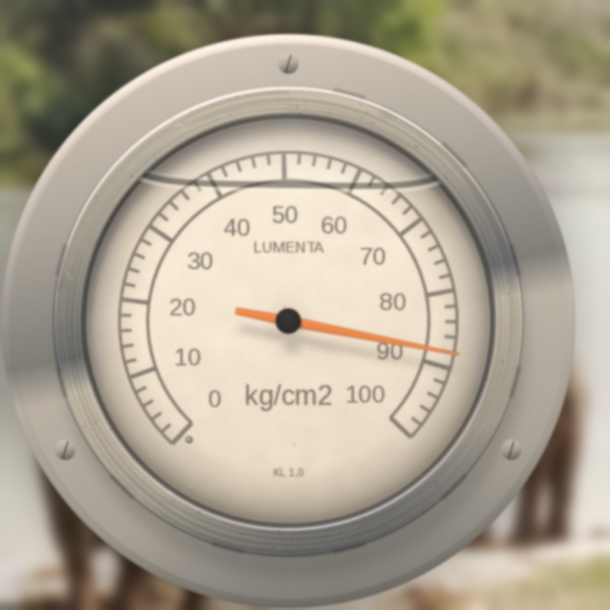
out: 88 kg/cm²
